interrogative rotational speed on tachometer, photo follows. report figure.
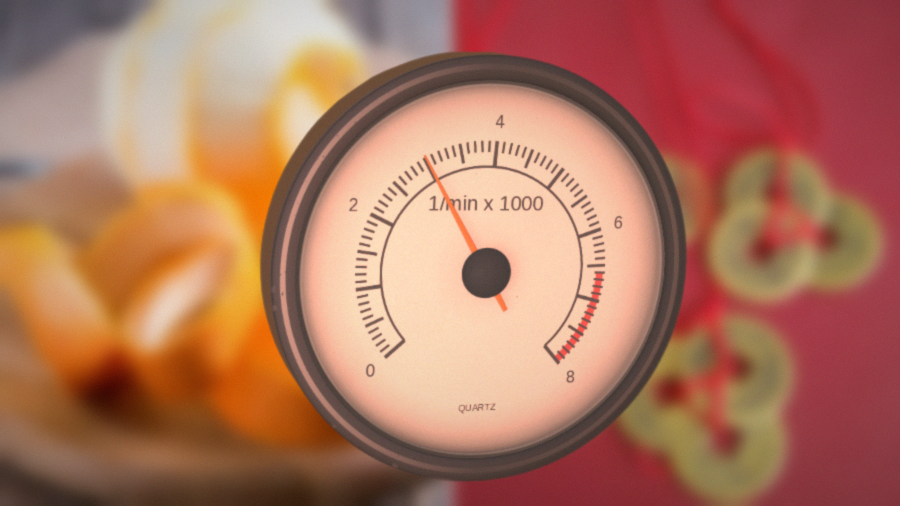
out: 3000 rpm
